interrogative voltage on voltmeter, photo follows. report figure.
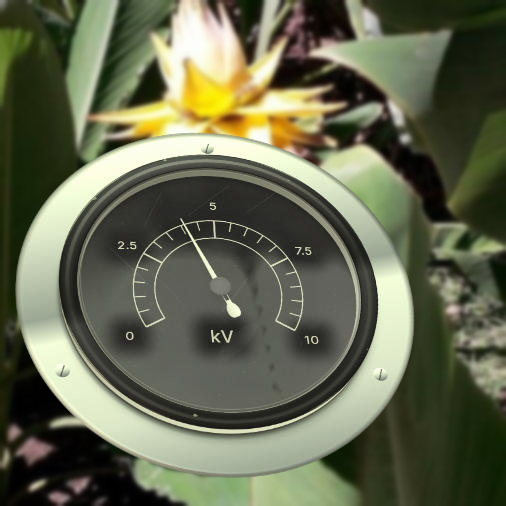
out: 4 kV
